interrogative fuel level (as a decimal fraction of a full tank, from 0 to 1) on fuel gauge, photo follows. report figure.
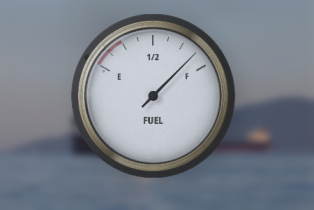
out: 0.875
